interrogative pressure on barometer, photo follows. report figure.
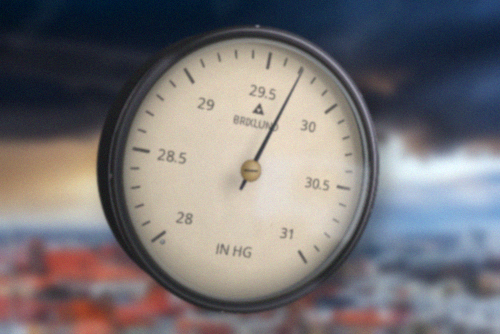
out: 29.7 inHg
